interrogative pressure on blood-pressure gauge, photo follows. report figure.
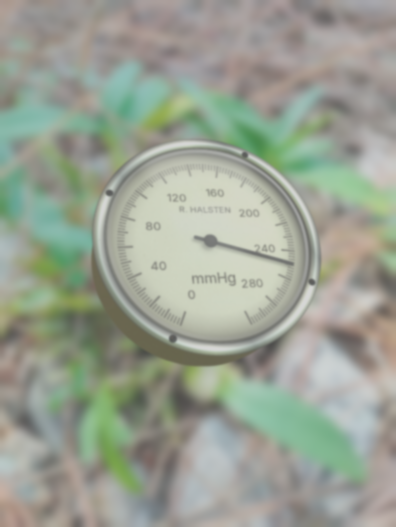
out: 250 mmHg
